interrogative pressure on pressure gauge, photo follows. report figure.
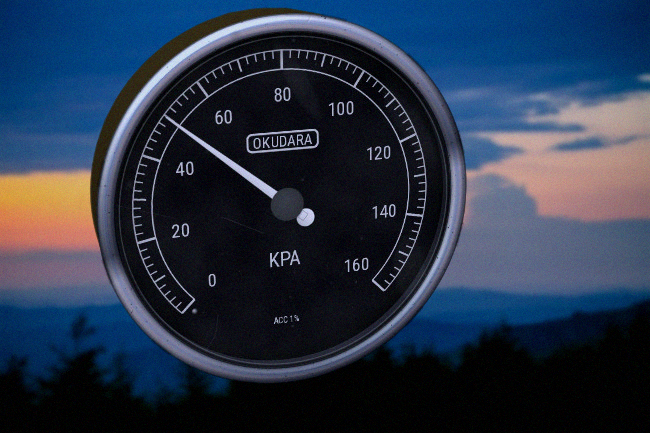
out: 50 kPa
